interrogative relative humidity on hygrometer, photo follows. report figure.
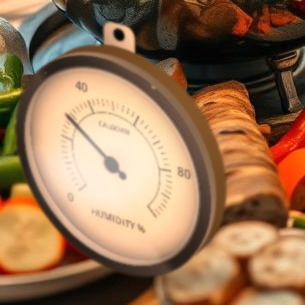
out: 30 %
